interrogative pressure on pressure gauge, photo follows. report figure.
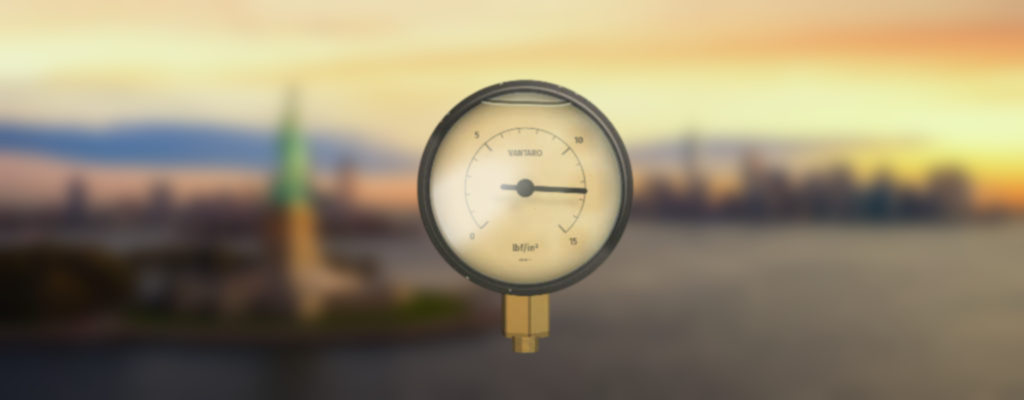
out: 12.5 psi
